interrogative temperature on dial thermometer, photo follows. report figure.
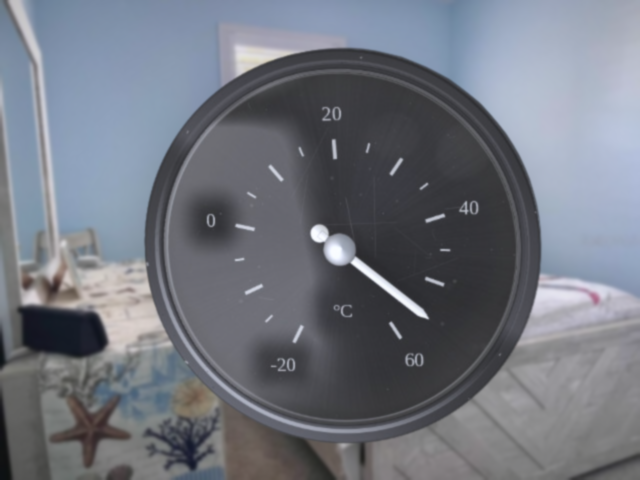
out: 55 °C
